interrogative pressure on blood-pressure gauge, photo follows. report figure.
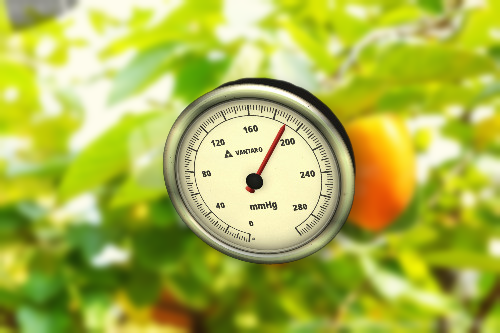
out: 190 mmHg
